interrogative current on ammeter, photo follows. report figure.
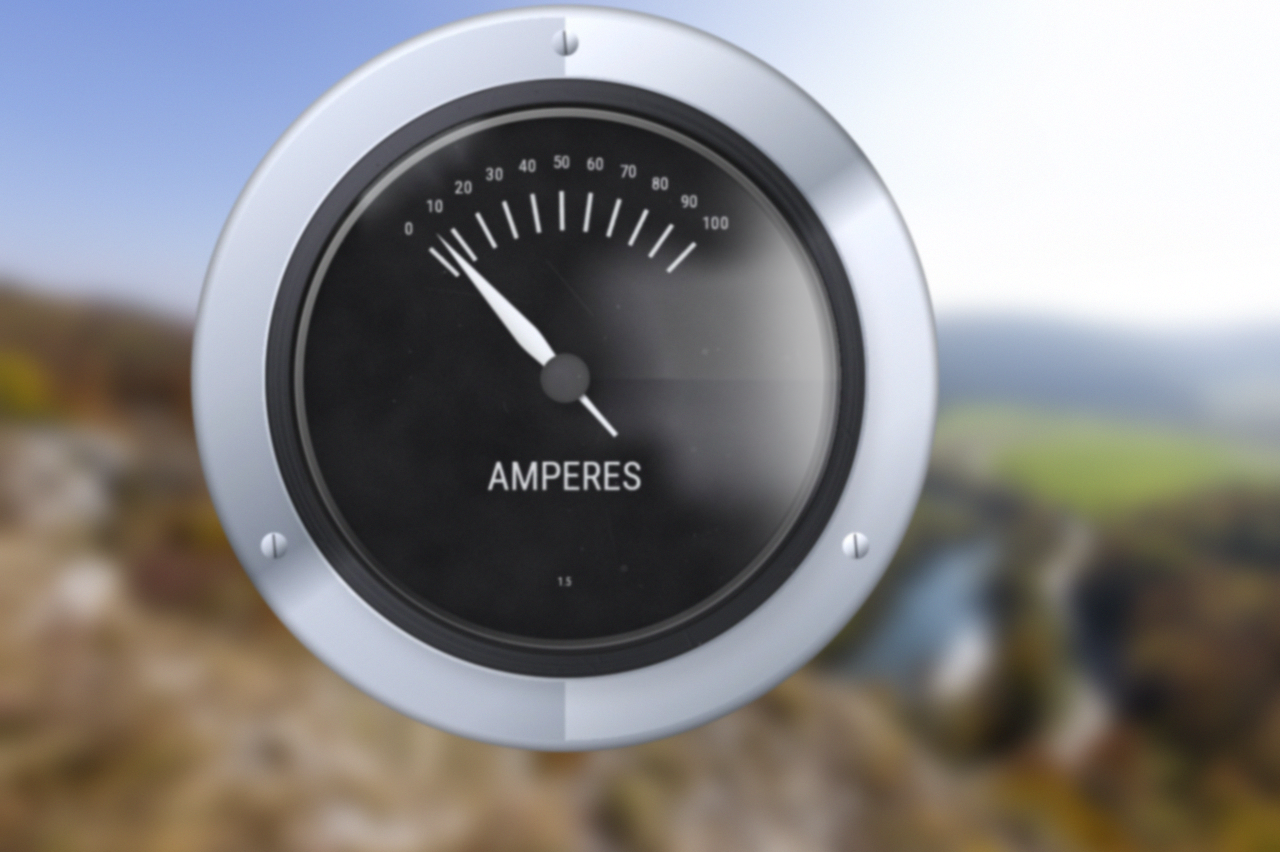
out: 5 A
